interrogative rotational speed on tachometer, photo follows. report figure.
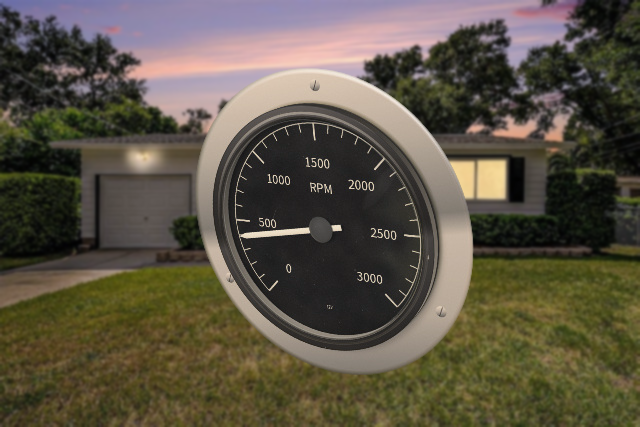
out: 400 rpm
